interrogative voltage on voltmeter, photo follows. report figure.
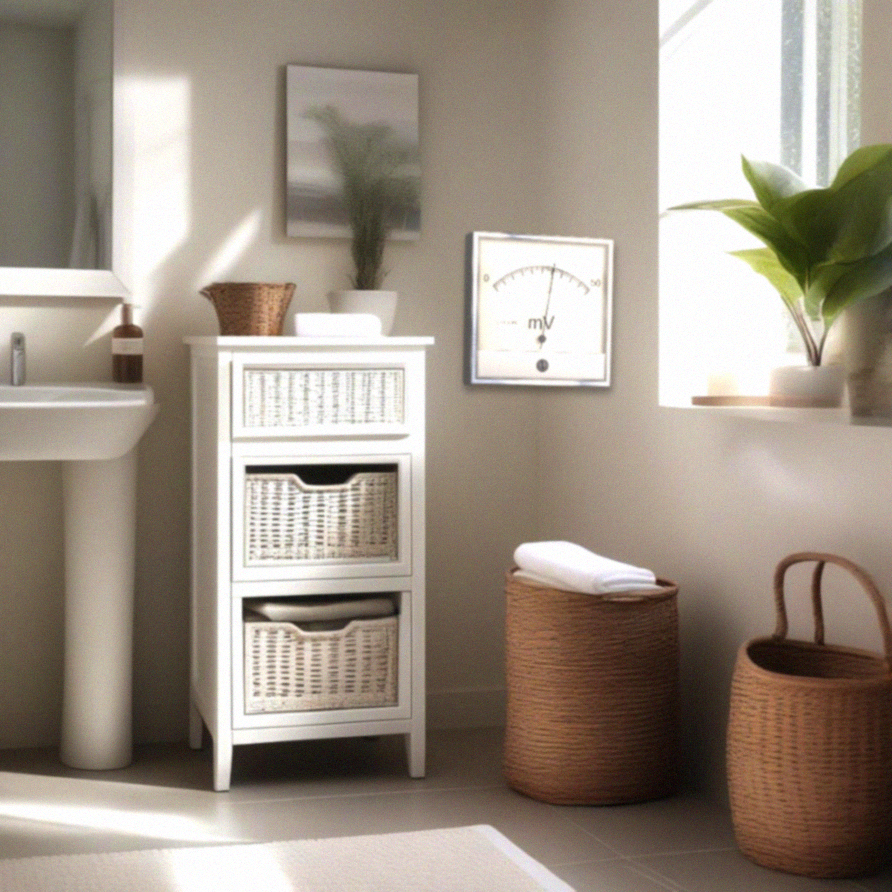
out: 30 mV
